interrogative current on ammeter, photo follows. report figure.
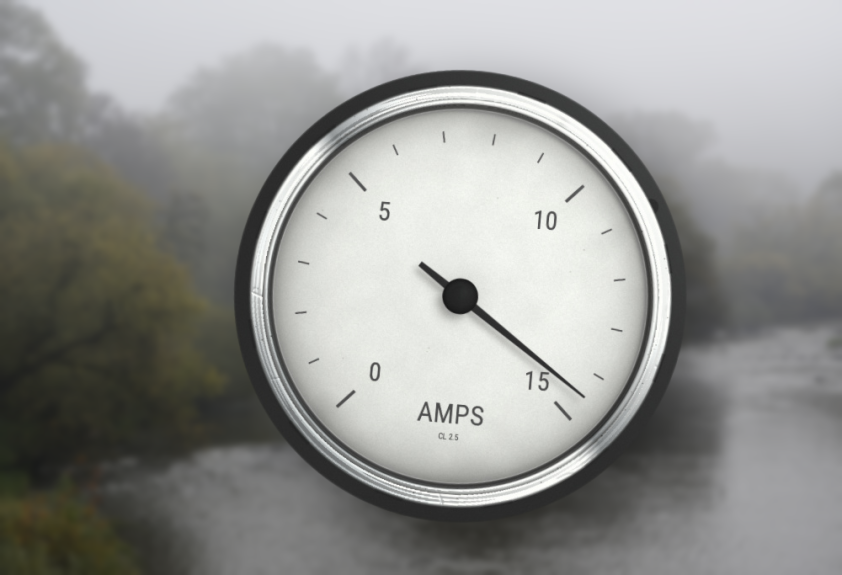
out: 14.5 A
